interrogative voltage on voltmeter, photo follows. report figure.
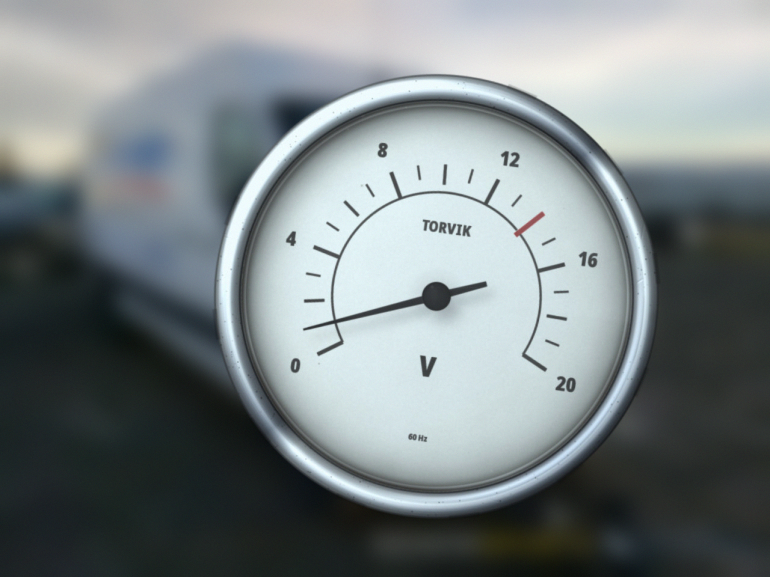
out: 1 V
